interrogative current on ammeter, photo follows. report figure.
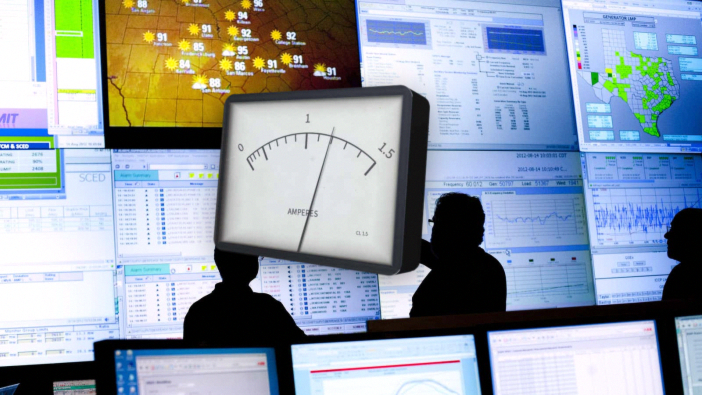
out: 1.2 A
